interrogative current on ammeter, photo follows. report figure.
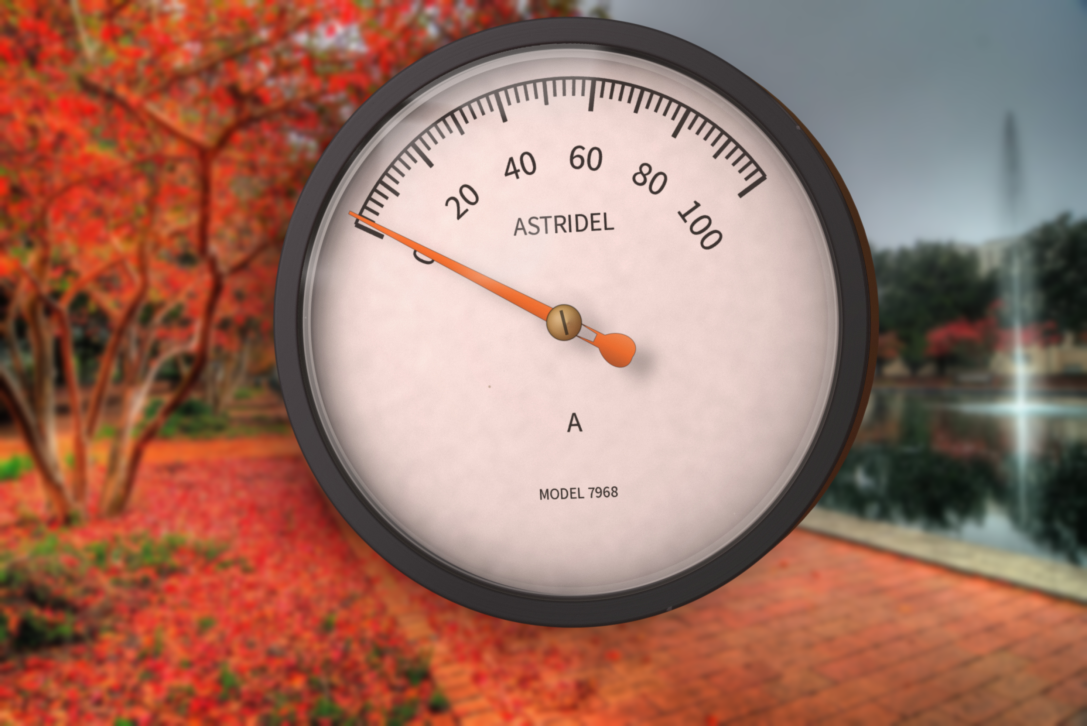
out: 2 A
